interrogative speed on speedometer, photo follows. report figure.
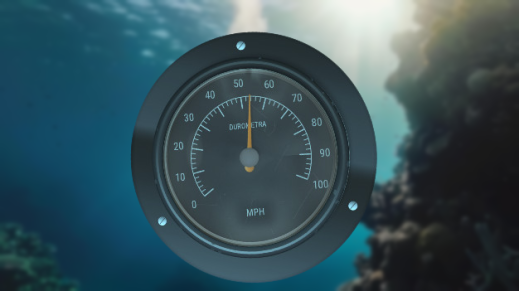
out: 54 mph
